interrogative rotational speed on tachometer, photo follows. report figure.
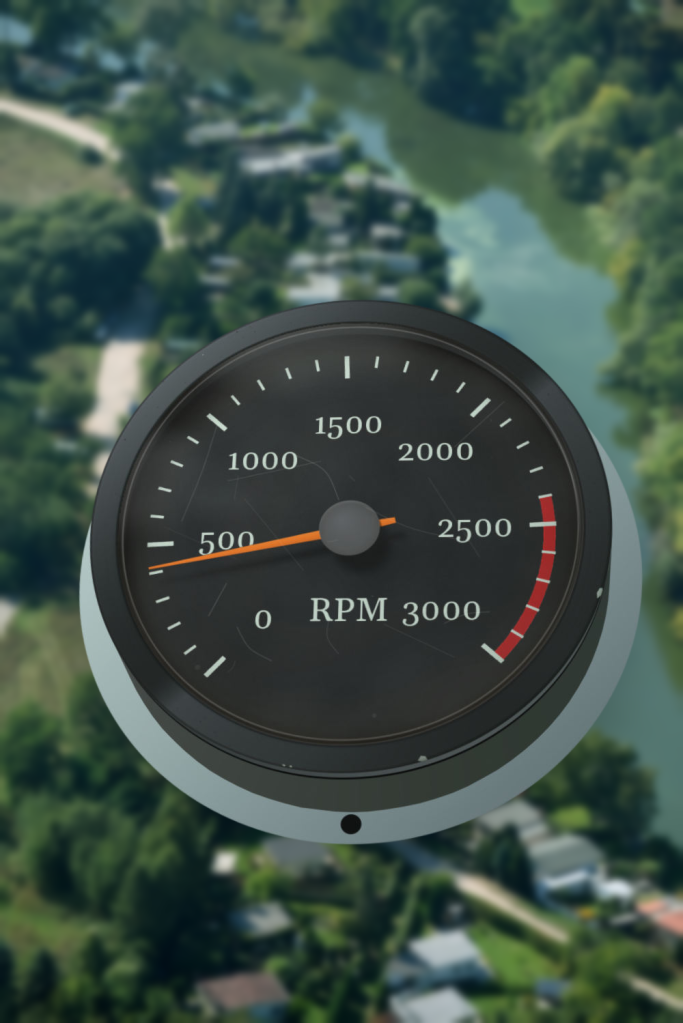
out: 400 rpm
